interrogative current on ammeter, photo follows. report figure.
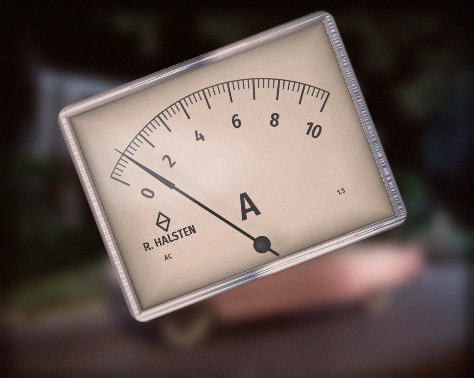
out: 1 A
